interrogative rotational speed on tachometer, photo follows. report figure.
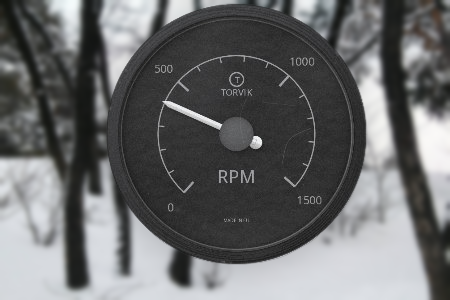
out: 400 rpm
